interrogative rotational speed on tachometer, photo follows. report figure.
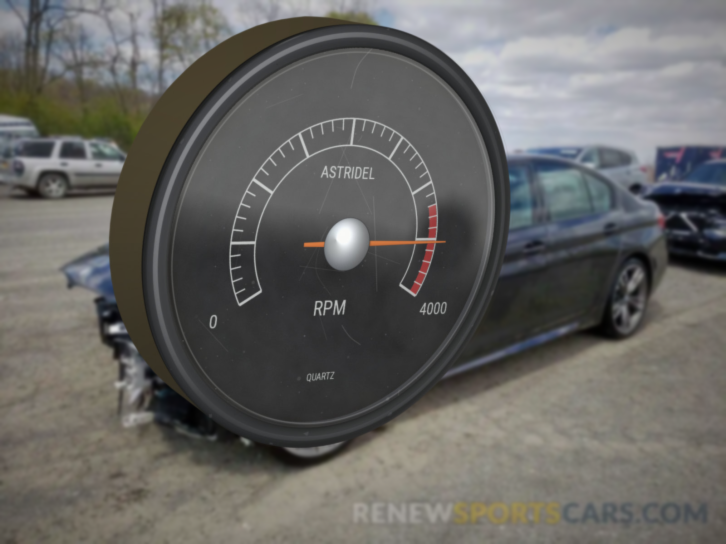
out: 3500 rpm
